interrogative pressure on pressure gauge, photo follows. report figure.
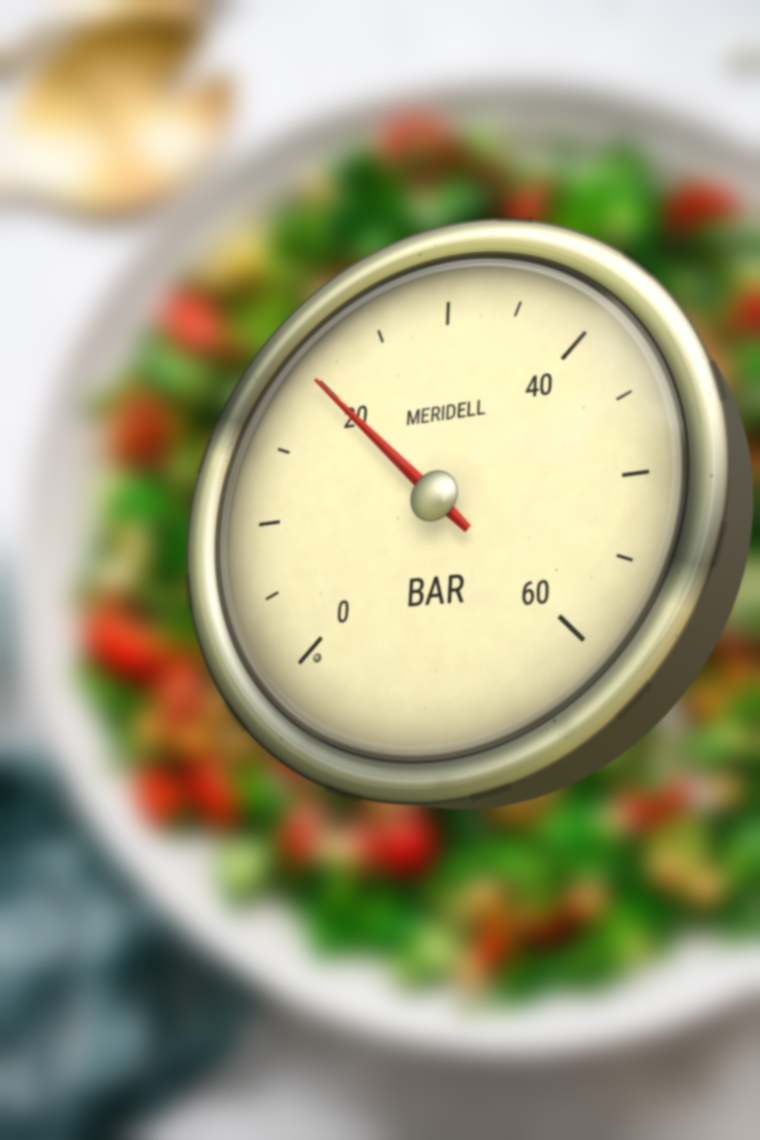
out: 20 bar
